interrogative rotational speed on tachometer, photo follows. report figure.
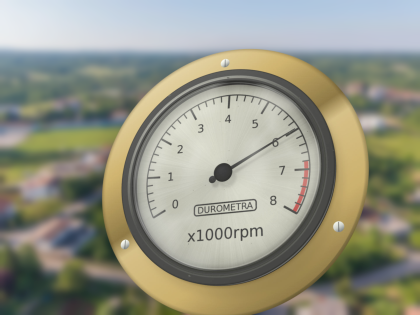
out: 6000 rpm
